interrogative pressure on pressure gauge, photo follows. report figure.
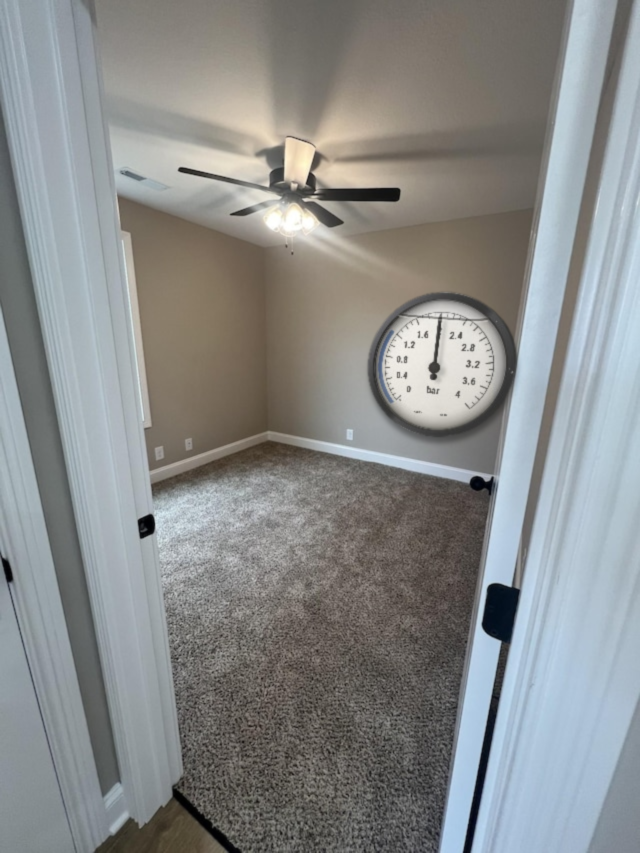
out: 2 bar
